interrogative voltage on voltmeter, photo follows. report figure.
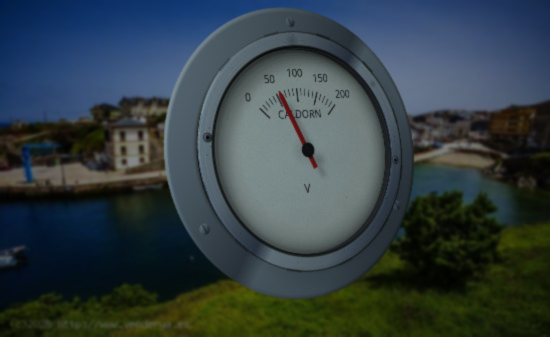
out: 50 V
